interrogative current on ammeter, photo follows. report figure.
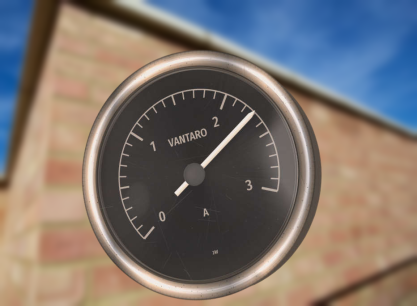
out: 2.3 A
